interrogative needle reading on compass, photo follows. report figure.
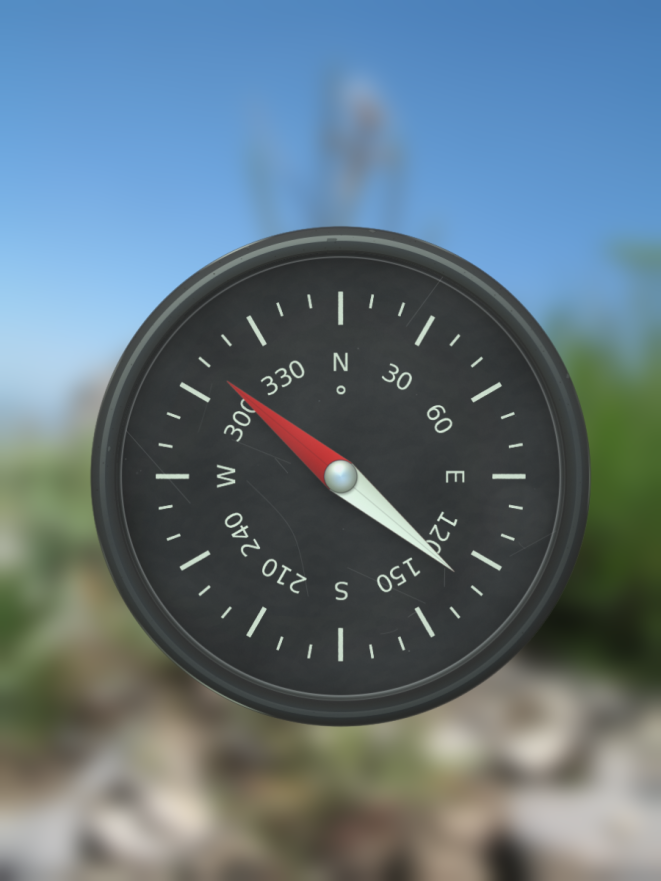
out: 310 °
